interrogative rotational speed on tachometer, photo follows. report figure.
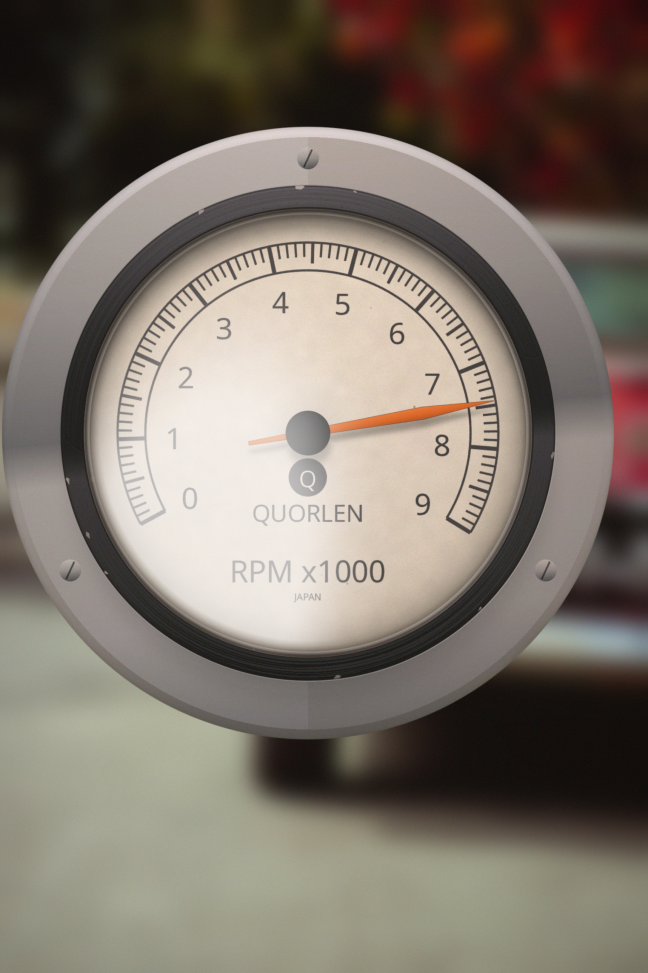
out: 7450 rpm
